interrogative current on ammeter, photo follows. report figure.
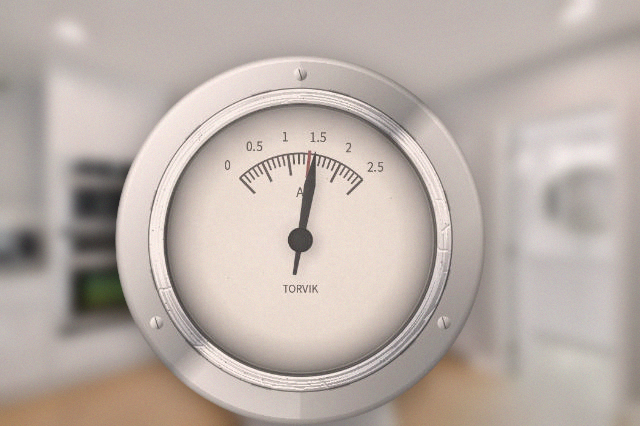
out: 1.5 A
